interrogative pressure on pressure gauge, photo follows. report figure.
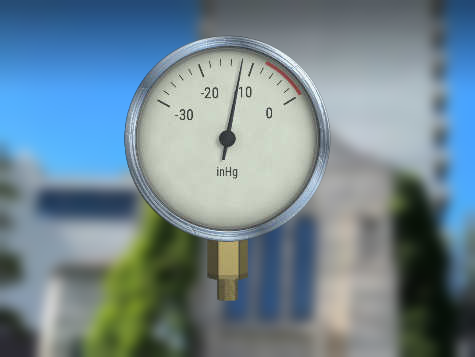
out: -12 inHg
